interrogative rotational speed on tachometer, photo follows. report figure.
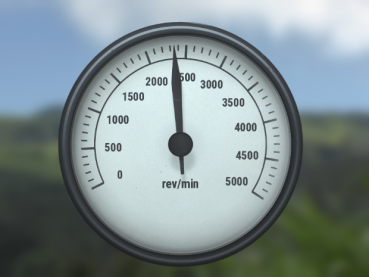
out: 2350 rpm
